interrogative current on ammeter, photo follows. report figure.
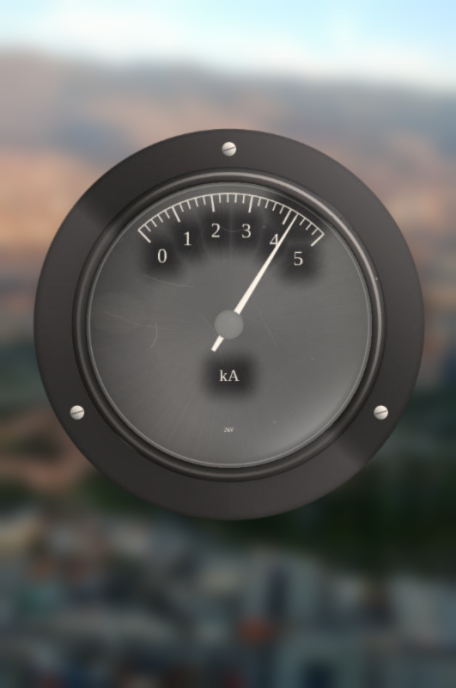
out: 4.2 kA
